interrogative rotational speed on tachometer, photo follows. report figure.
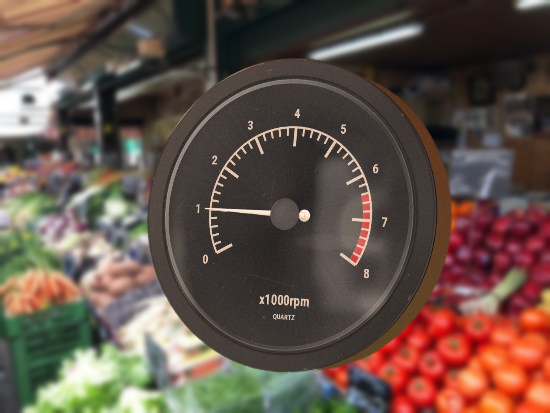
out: 1000 rpm
